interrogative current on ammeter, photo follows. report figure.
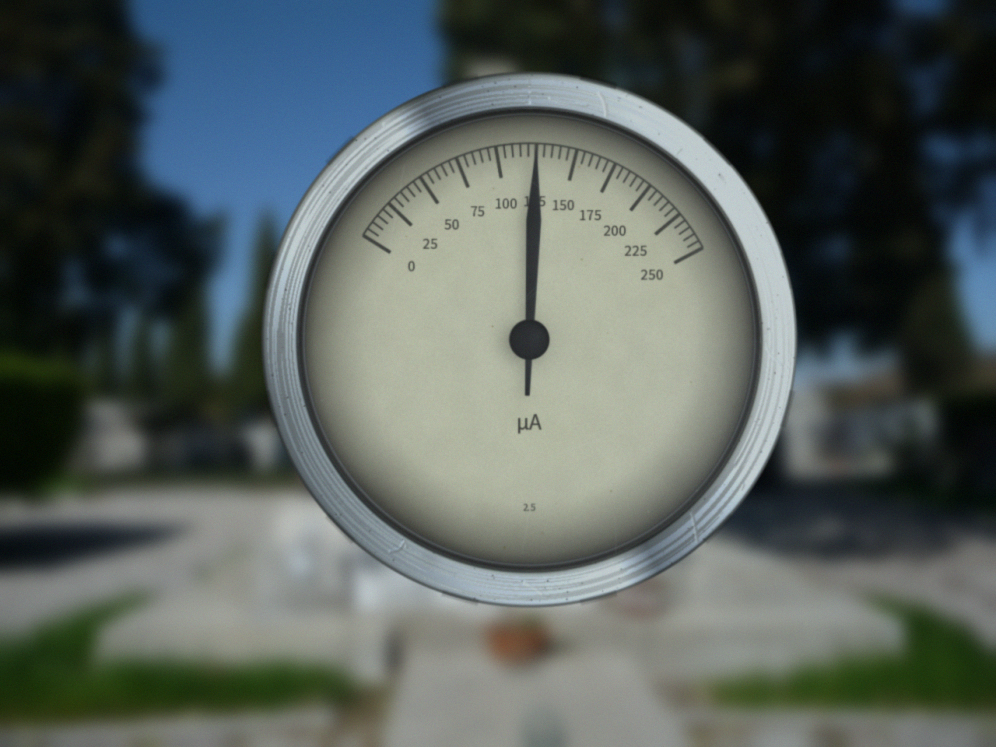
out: 125 µA
